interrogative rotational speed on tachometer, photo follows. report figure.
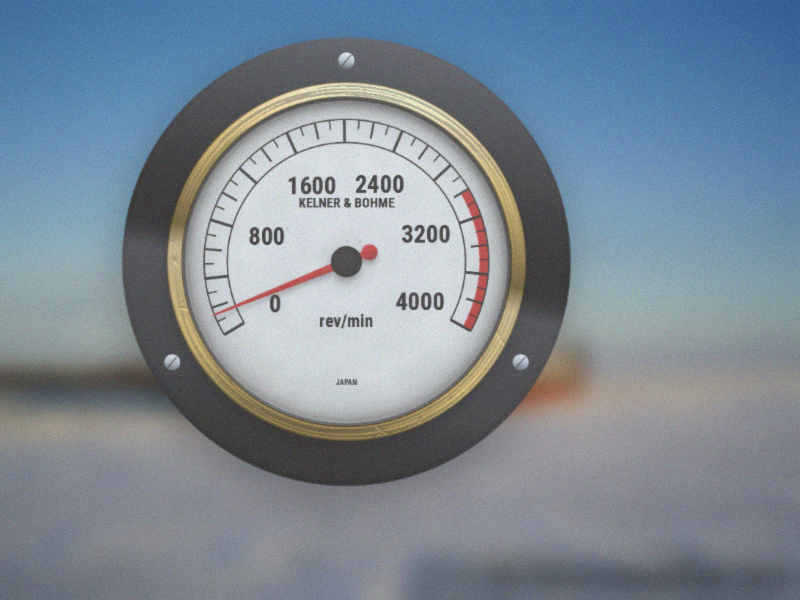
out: 150 rpm
